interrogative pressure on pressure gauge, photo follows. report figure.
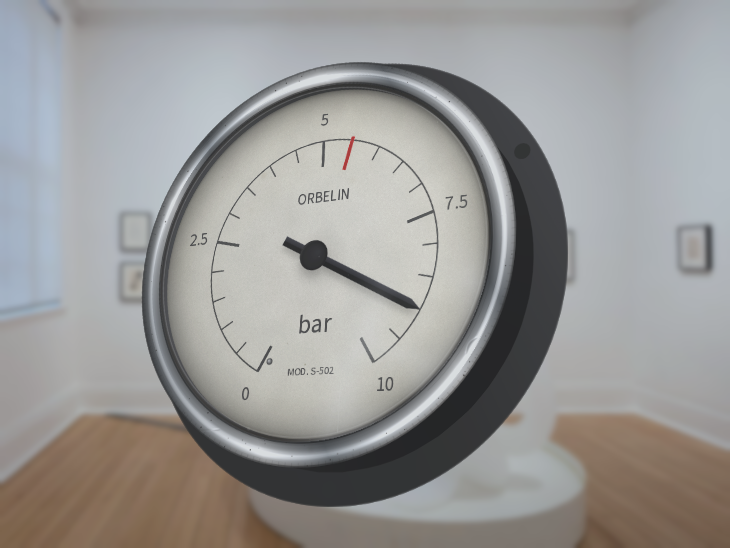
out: 9 bar
